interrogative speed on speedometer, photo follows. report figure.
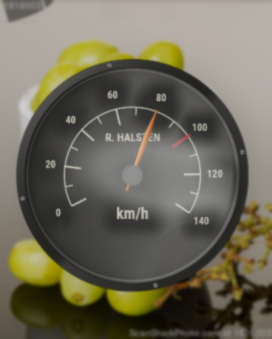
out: 80 km/h
